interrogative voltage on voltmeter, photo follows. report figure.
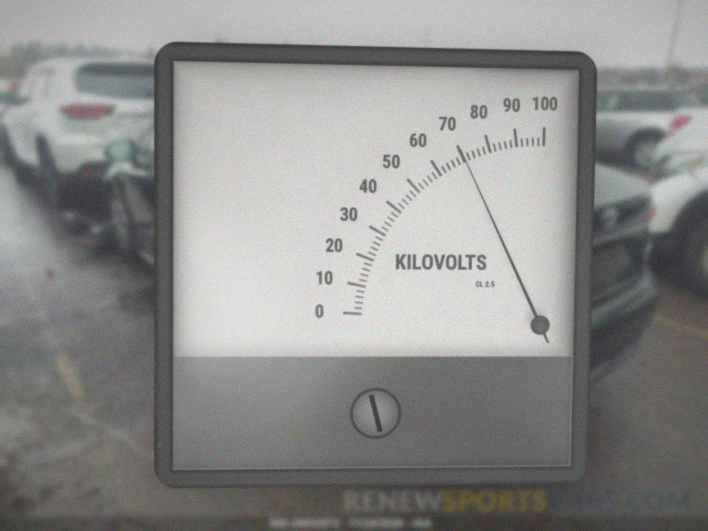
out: 70 kV
